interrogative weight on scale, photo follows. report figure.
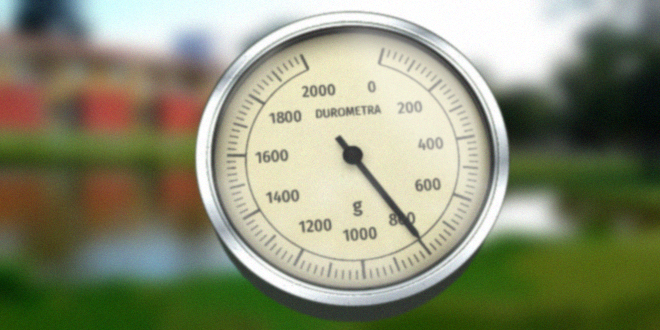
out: 800 g
